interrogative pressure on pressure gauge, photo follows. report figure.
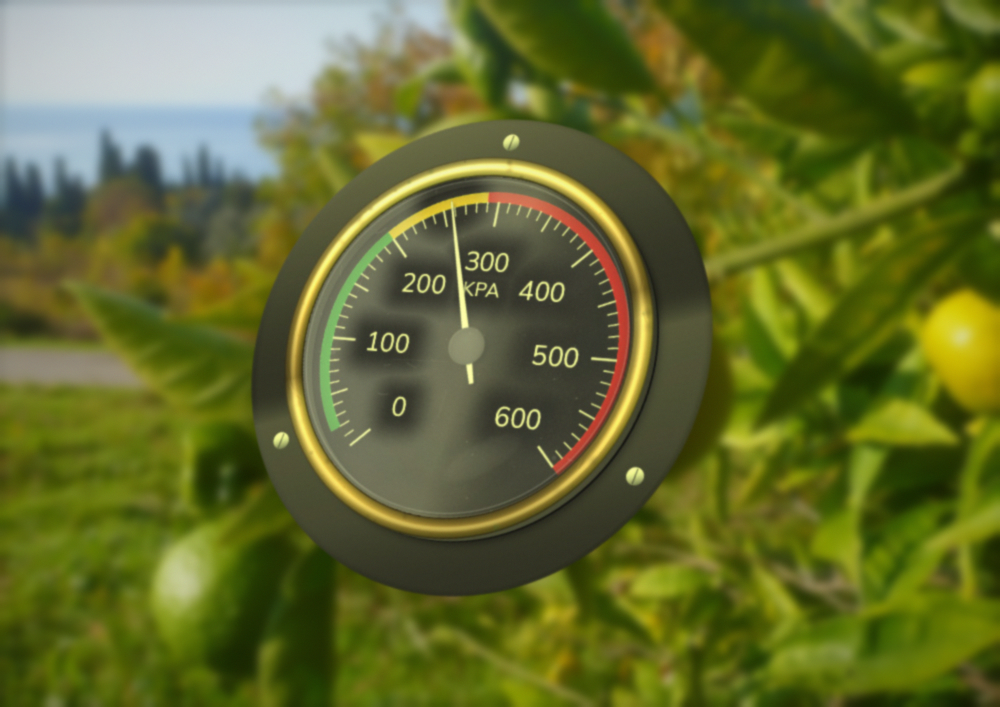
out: 260 kPa
